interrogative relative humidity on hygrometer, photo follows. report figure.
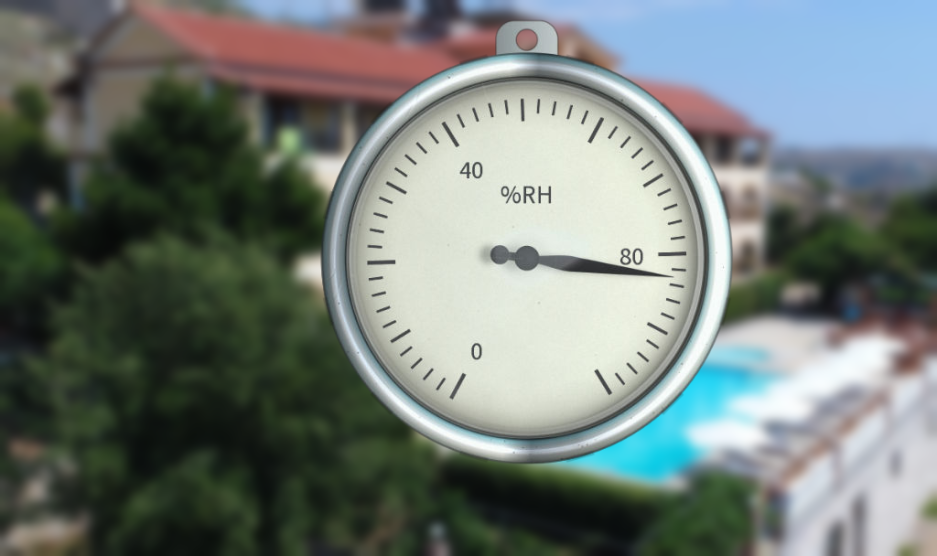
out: 83 %
